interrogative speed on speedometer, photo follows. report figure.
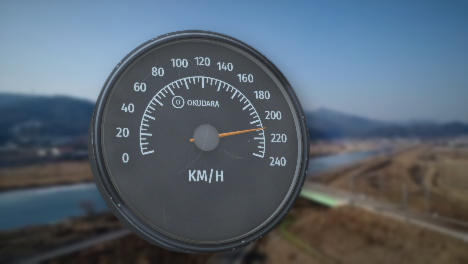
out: 210 km/h
